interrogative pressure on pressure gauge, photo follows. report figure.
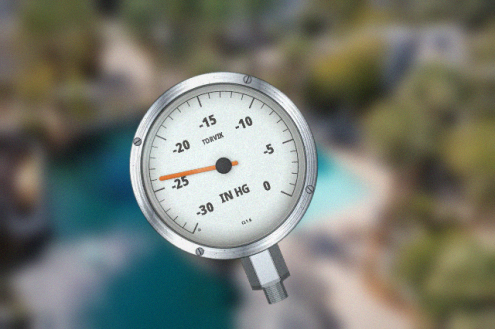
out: -24 inHg
